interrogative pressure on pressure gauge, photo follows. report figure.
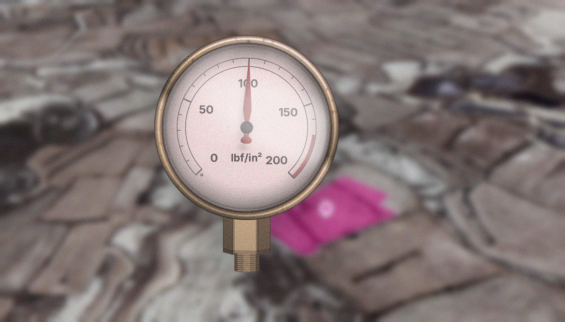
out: 100 psi
